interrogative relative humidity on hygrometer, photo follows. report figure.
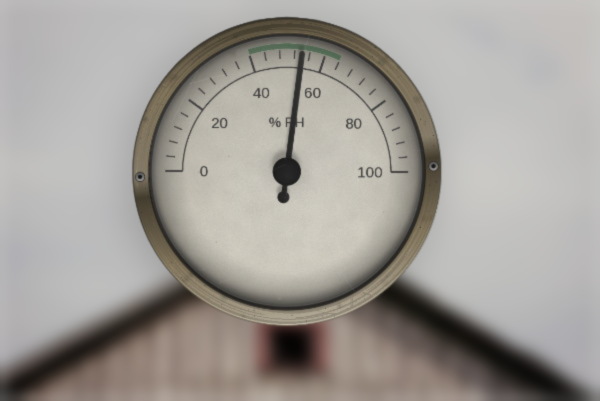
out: 54 %
